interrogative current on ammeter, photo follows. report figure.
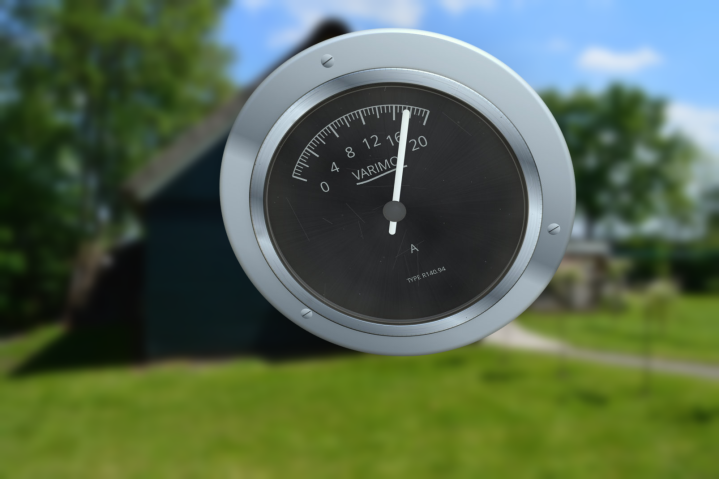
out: 17.5 A
